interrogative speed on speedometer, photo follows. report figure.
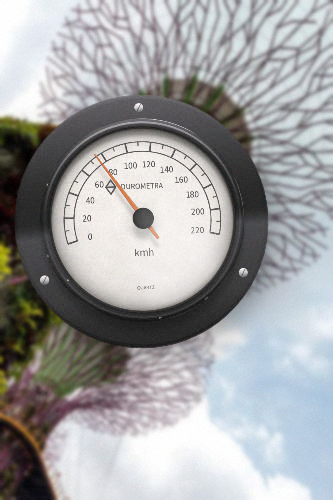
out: 75 km/h
